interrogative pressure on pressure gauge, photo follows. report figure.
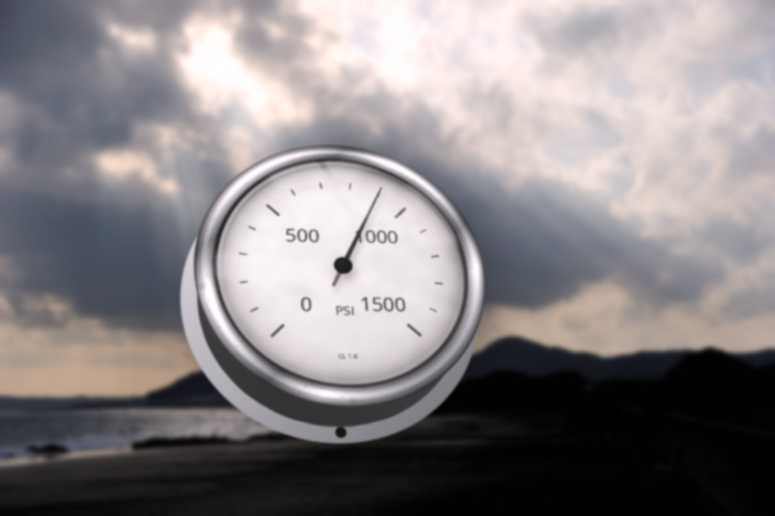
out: 900 psi
